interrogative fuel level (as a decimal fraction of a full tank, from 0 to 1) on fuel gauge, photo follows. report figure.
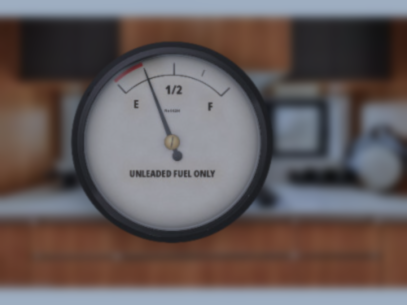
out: 0.25
